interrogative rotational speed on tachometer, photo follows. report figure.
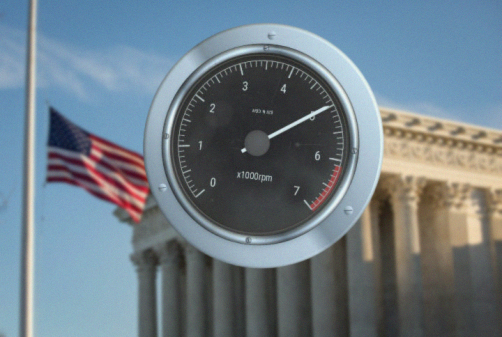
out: 5000 rpm
